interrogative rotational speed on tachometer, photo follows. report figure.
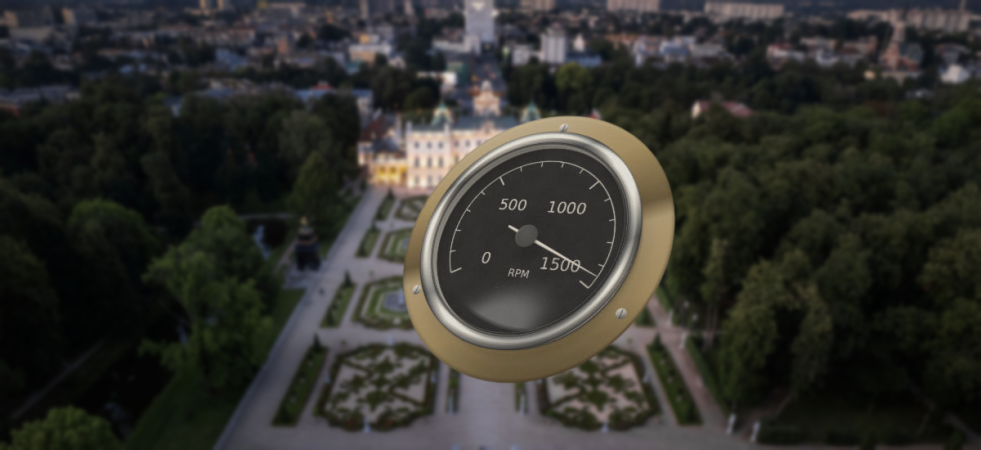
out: 1450 rpm
